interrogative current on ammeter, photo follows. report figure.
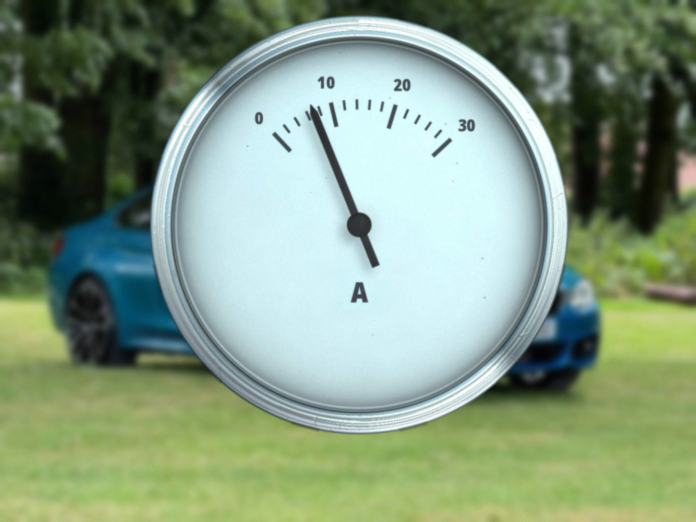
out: 7 A
